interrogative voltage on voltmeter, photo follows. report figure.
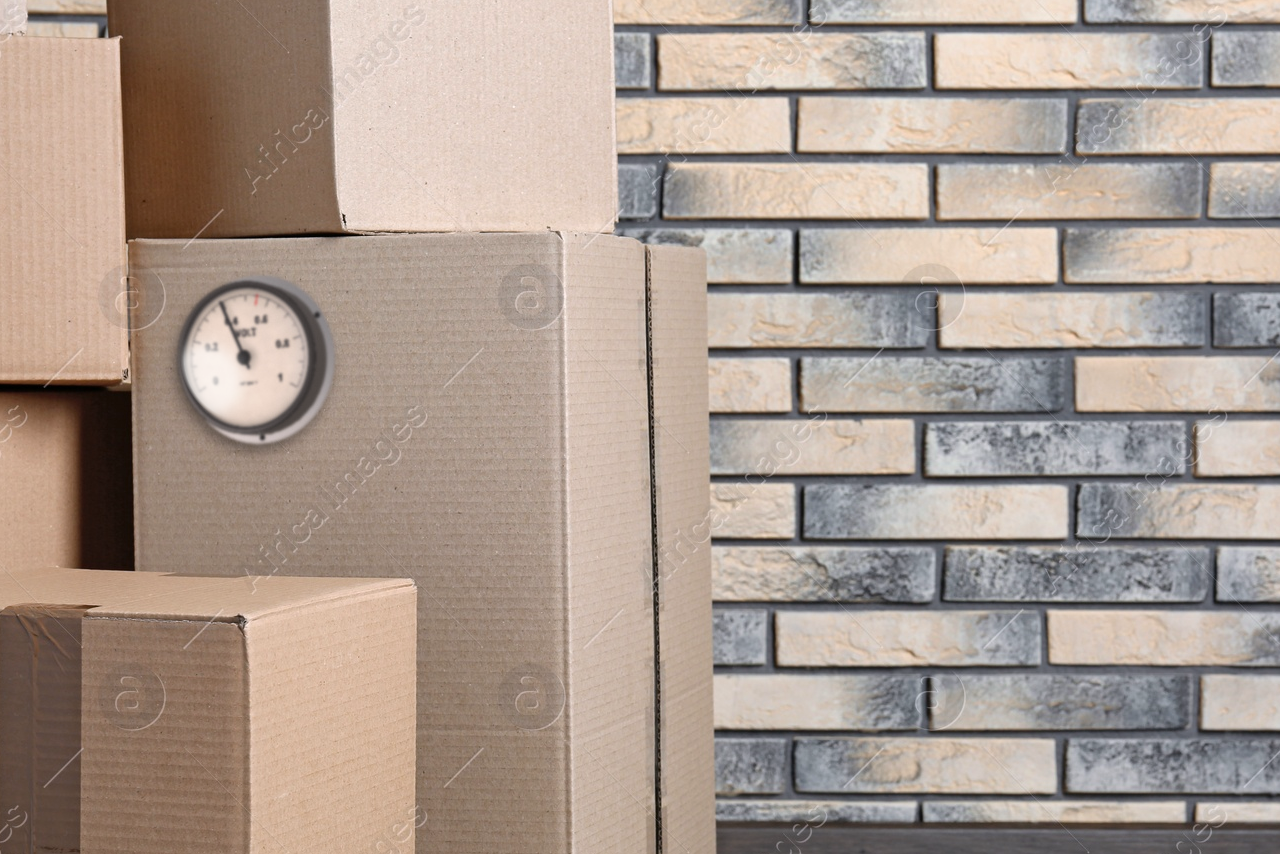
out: 0.4 V
